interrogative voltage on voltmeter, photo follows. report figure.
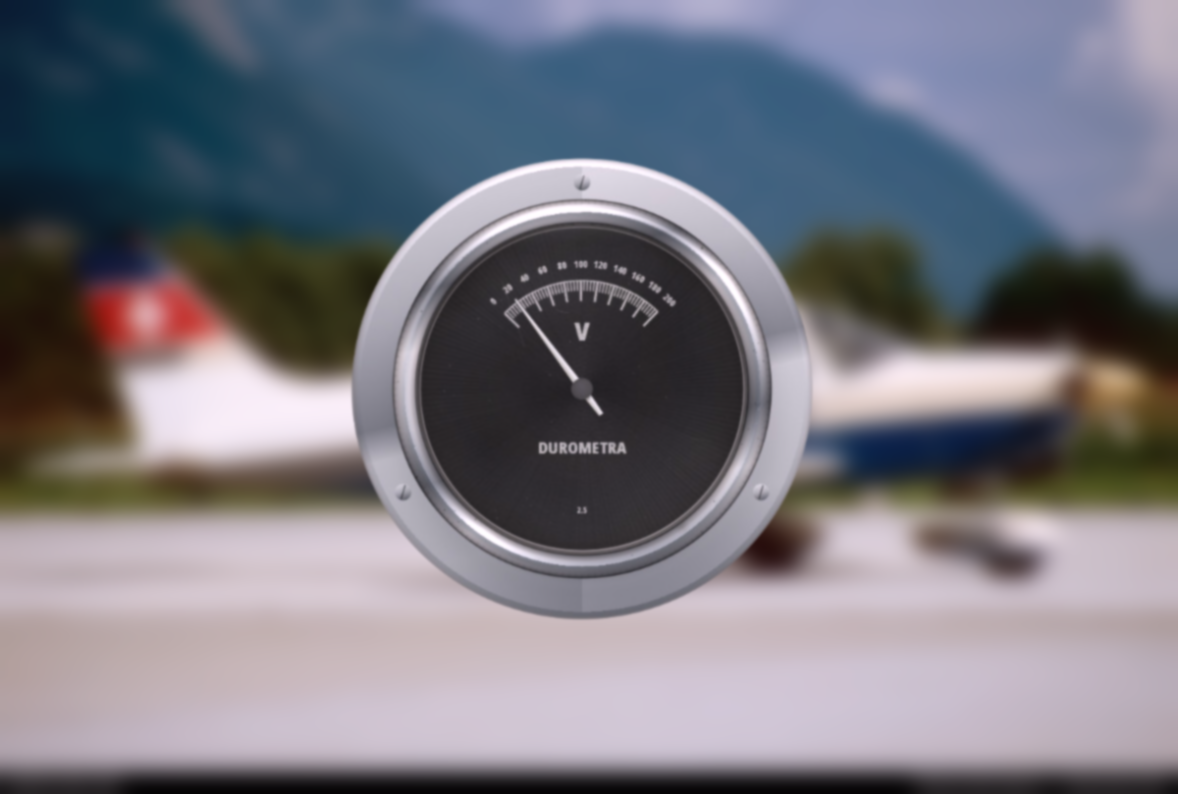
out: 20 V
